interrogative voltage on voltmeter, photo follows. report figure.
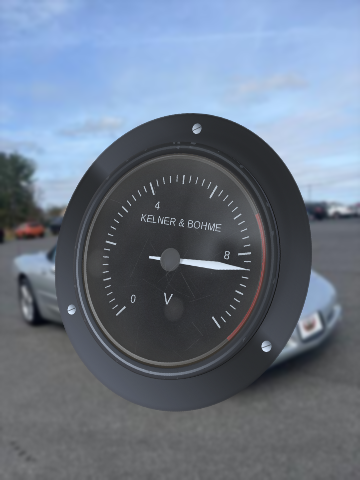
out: 8.4 V
